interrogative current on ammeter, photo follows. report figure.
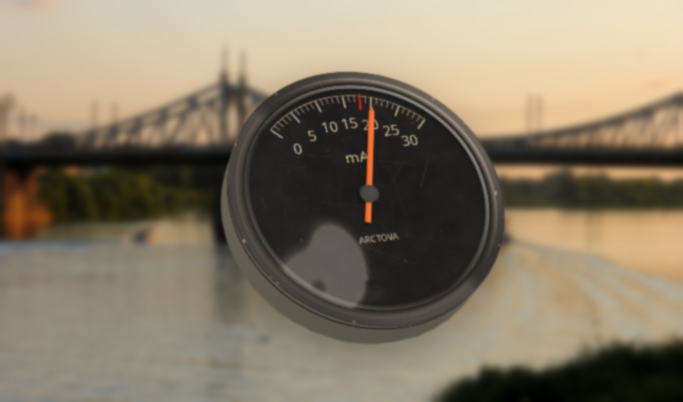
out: 20 mA
